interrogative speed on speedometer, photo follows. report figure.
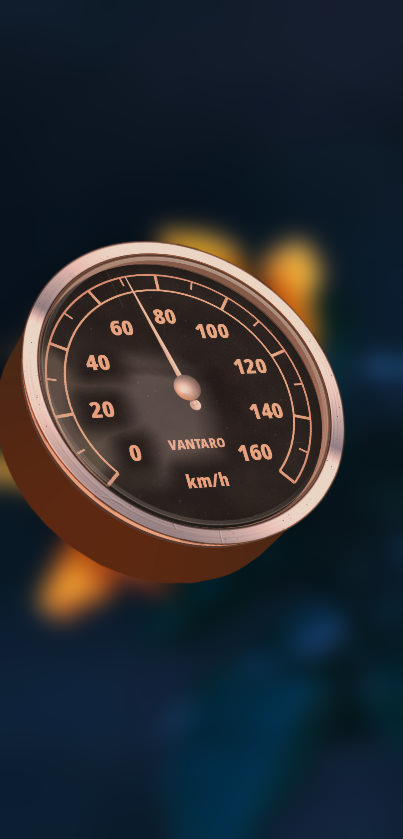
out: 70 km/h
